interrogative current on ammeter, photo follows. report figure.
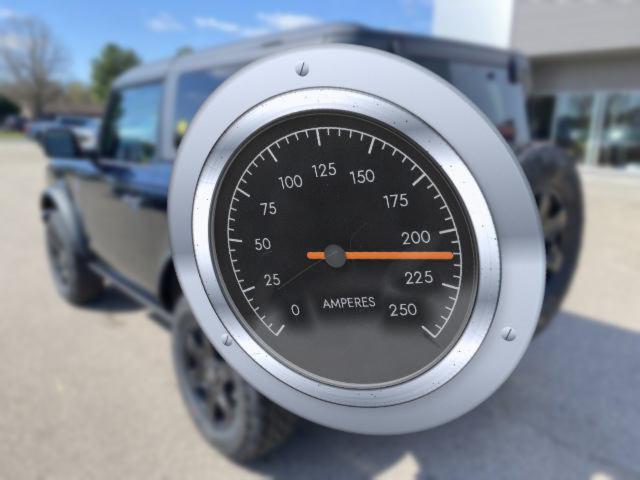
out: 210 A
